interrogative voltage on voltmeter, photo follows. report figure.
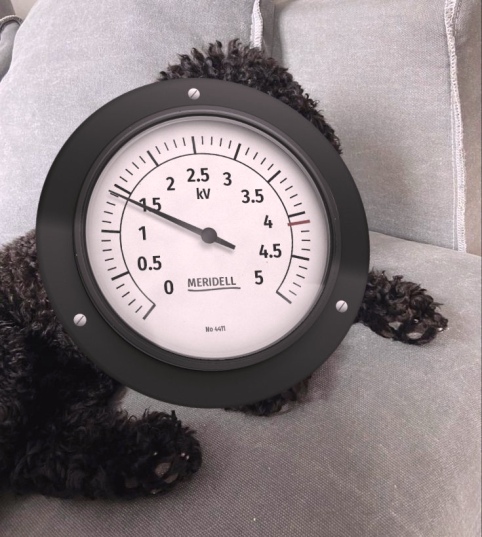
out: 1.4 kV
